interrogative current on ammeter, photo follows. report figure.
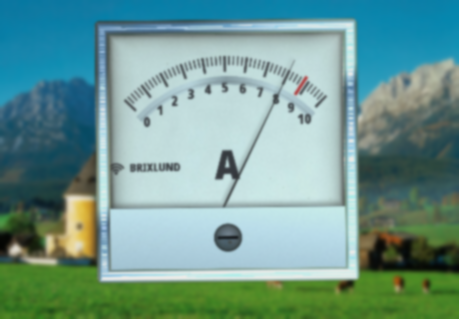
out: 8 A
